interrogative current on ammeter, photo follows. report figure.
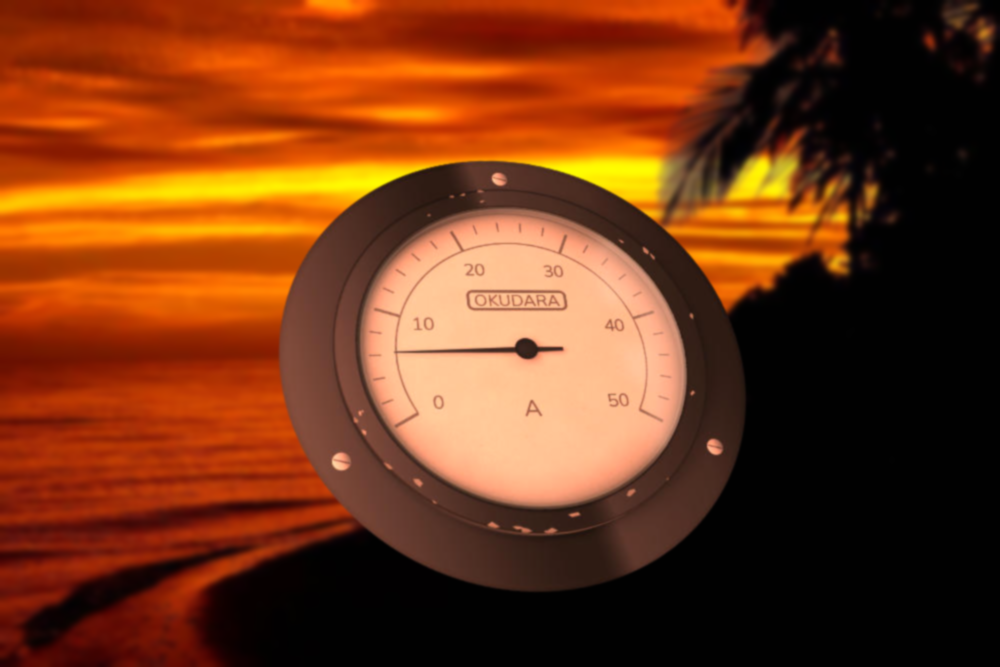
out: 6 A
